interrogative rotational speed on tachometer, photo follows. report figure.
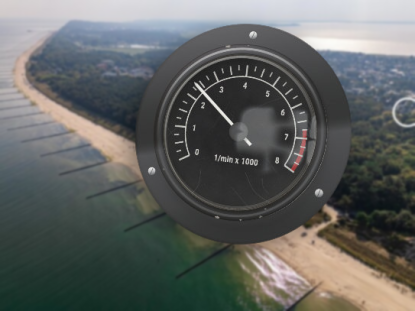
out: 2375 rpm
